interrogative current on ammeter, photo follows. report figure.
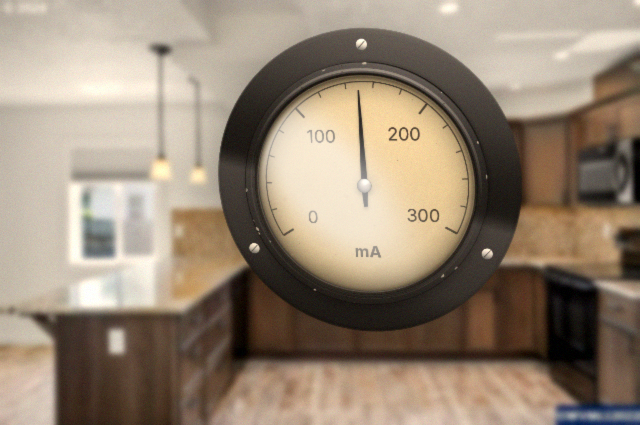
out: 150 mA
